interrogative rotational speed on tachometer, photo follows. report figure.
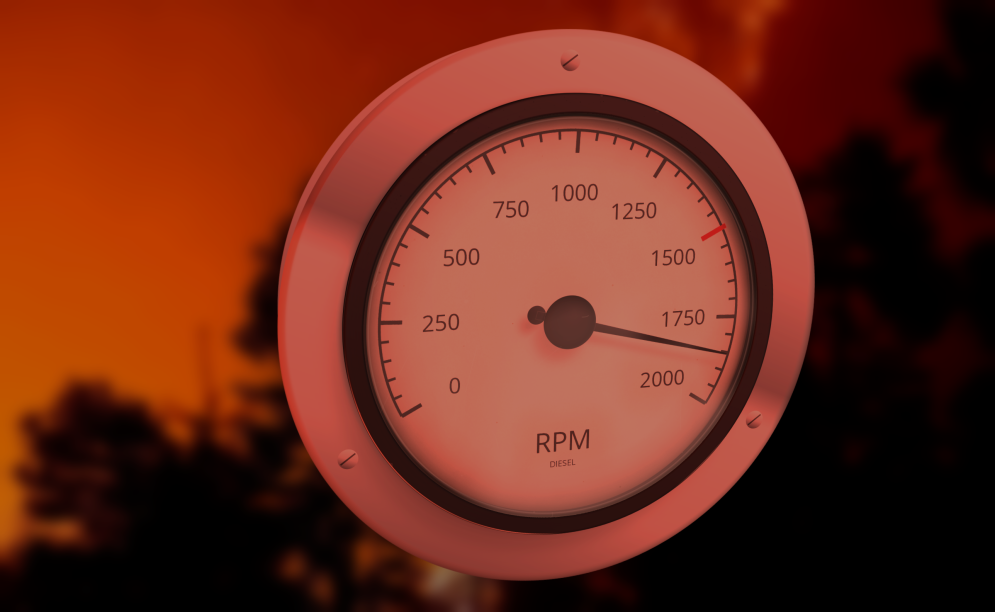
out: 1850 rpm
